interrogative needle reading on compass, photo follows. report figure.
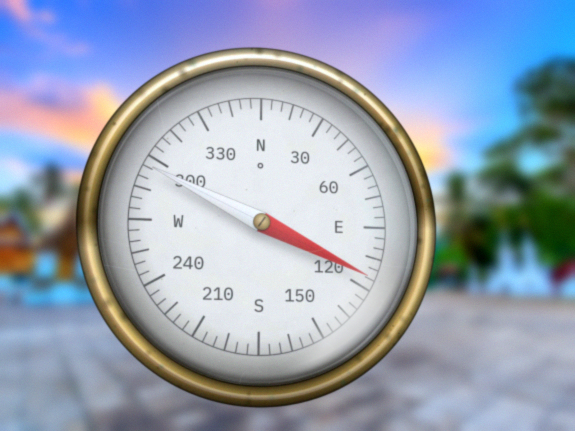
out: 115 °
